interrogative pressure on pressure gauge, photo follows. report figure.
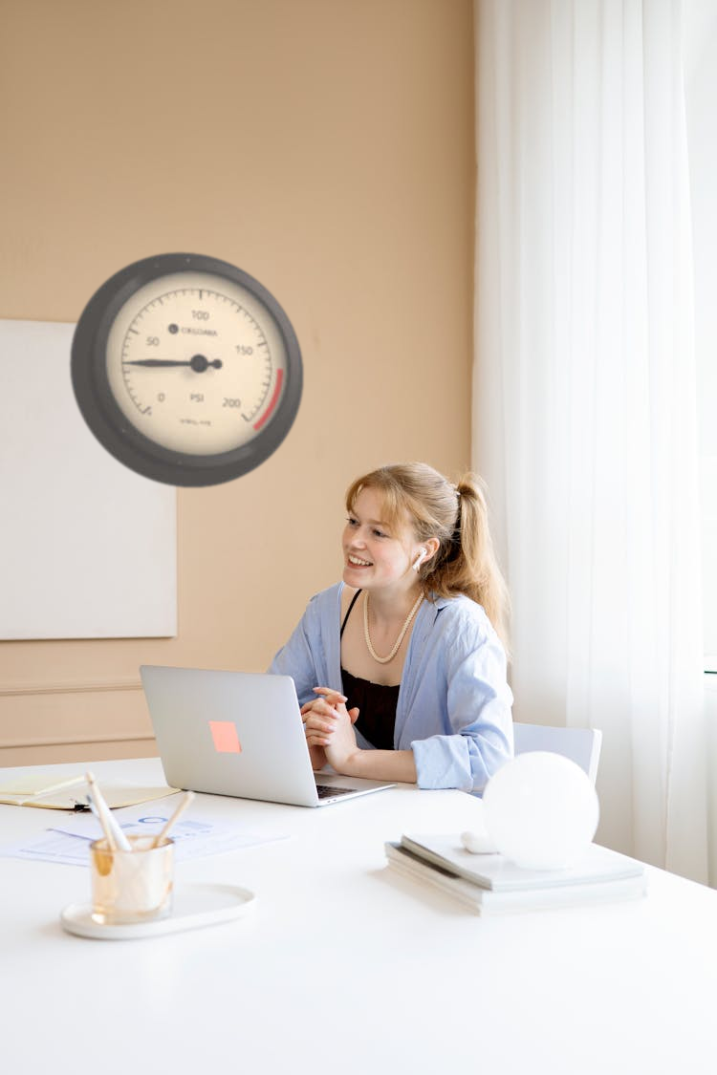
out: 30 psi
